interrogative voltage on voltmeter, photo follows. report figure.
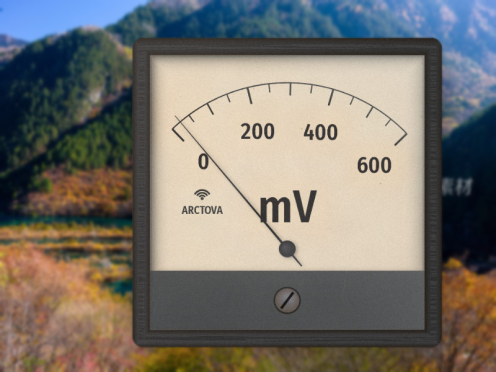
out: 25 mV
